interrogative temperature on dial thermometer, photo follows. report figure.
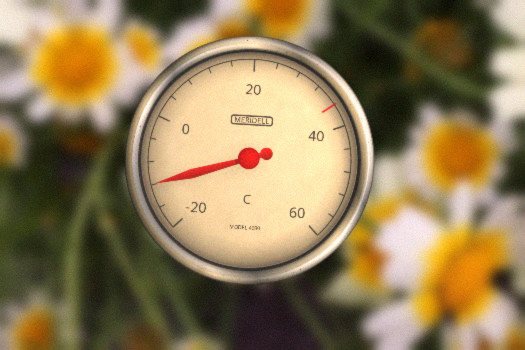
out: -12 °C
